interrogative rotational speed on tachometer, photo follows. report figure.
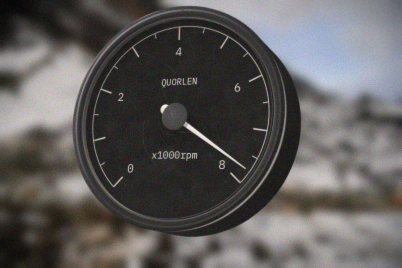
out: 7750 rpm
